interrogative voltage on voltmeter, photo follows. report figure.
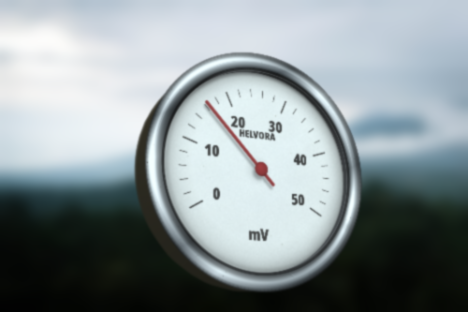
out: 16 mV
